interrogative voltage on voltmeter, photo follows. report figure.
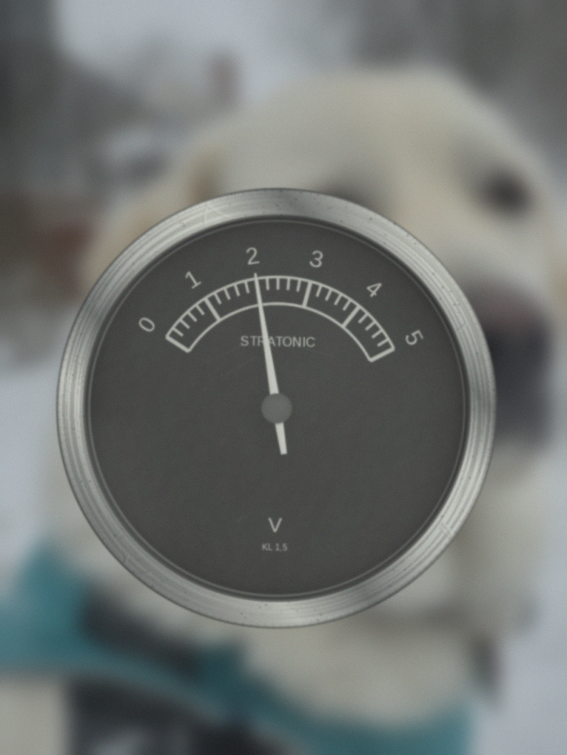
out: 2 V
